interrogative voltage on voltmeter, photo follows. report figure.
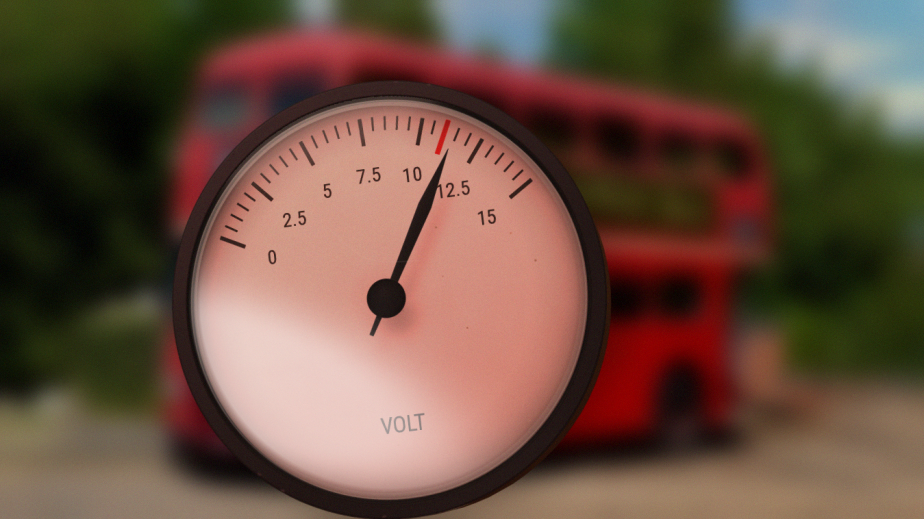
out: 11.5 V
